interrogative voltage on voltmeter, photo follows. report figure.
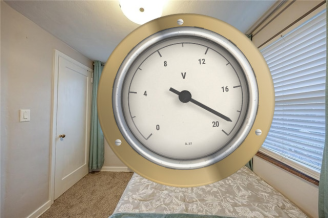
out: 19 V
